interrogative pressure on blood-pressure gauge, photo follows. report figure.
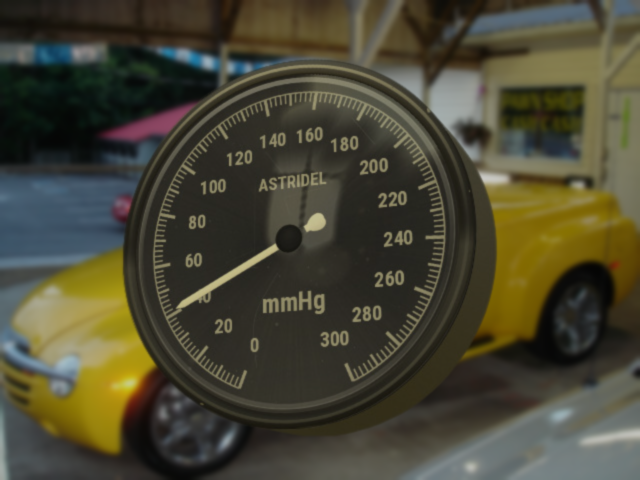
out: 40 mmHg
